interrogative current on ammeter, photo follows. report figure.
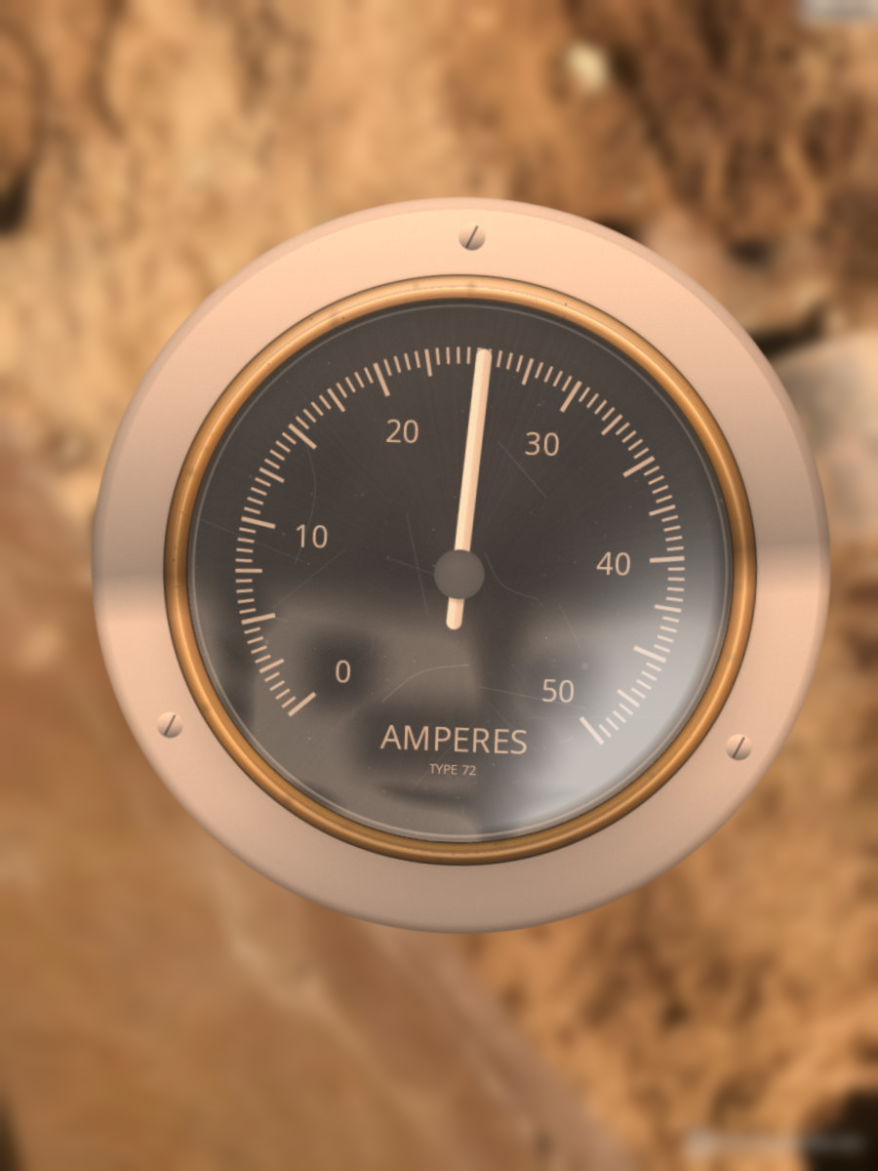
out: 25.25 A
